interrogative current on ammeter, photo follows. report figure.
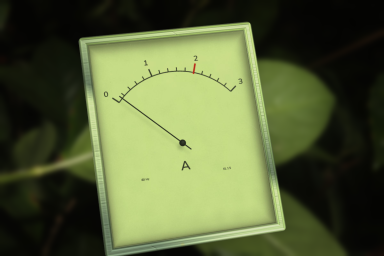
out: 0.1 A
